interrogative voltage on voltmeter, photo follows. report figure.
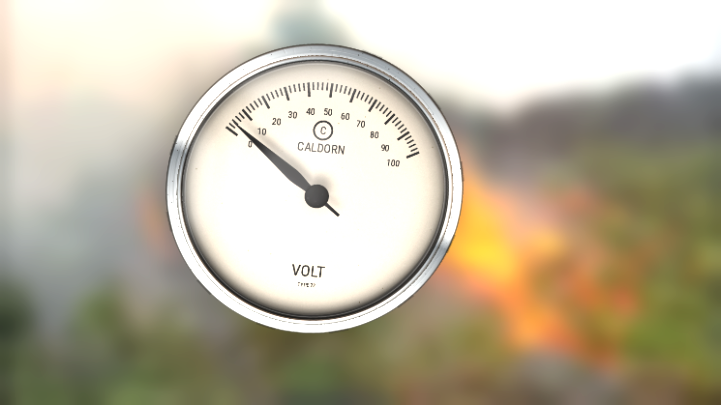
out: 4 V
